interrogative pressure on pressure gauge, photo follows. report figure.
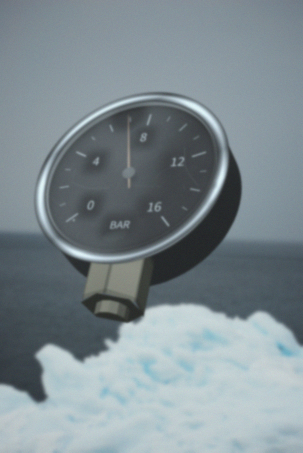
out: 7 bar
